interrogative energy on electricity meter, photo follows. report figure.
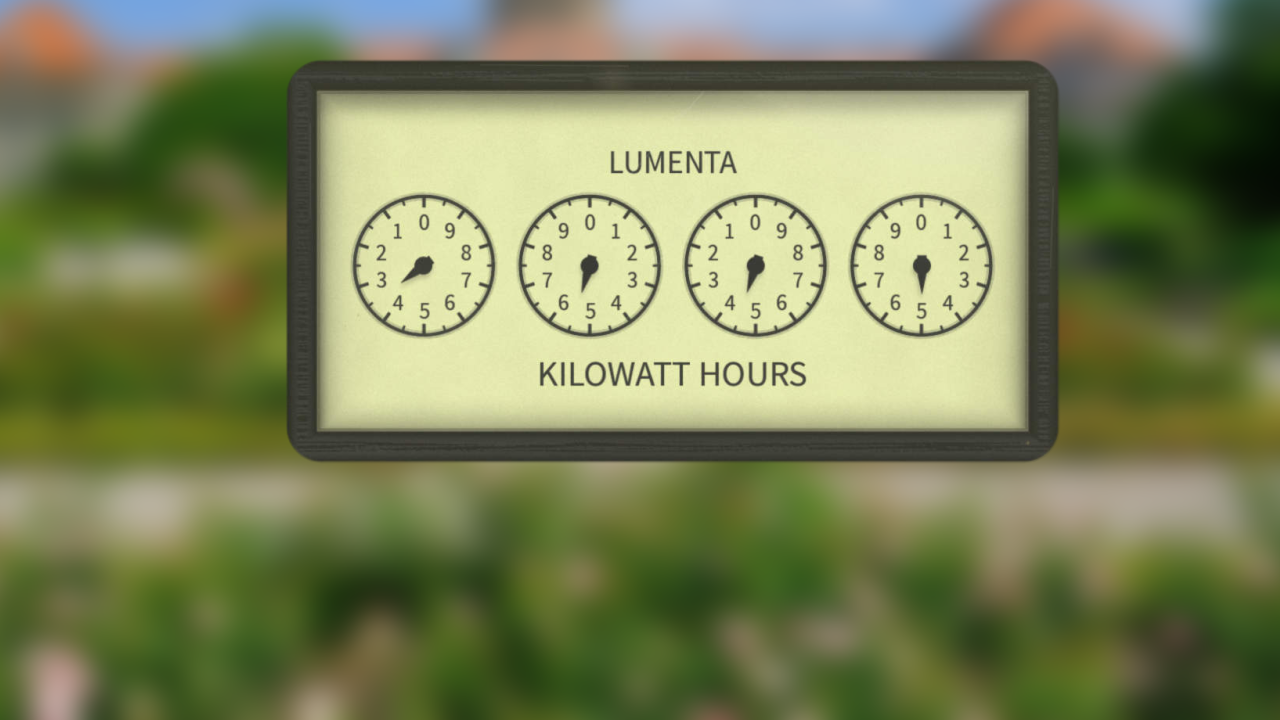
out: 3545 kWh
